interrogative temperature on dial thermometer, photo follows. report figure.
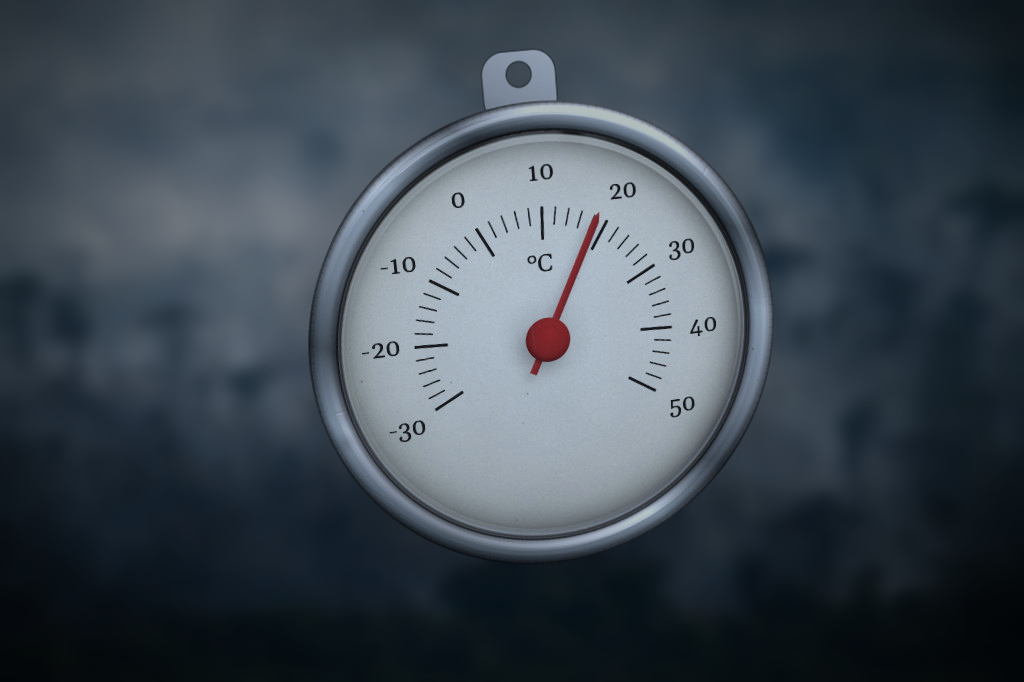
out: 18 °C
